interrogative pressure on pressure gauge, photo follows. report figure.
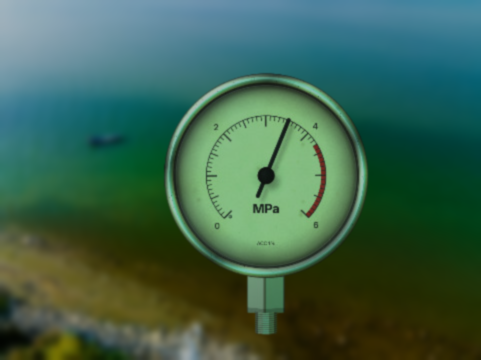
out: 3.5 MPa
